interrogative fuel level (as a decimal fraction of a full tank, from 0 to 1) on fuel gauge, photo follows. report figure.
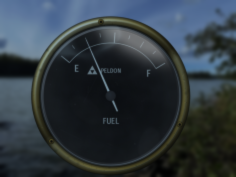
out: 0.25
